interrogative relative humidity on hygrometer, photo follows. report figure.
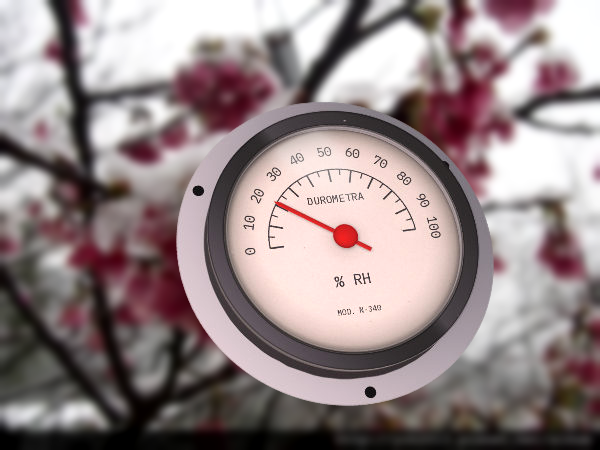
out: 20 %
